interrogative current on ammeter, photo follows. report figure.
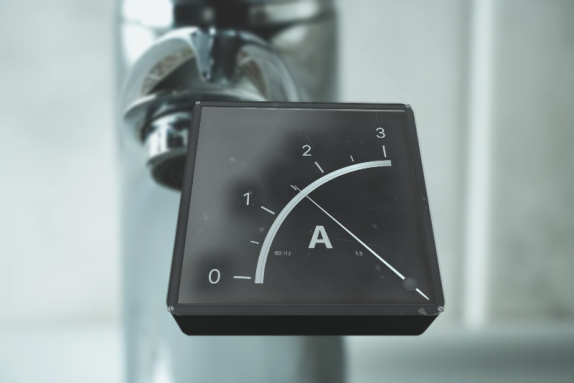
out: 1.5 A
